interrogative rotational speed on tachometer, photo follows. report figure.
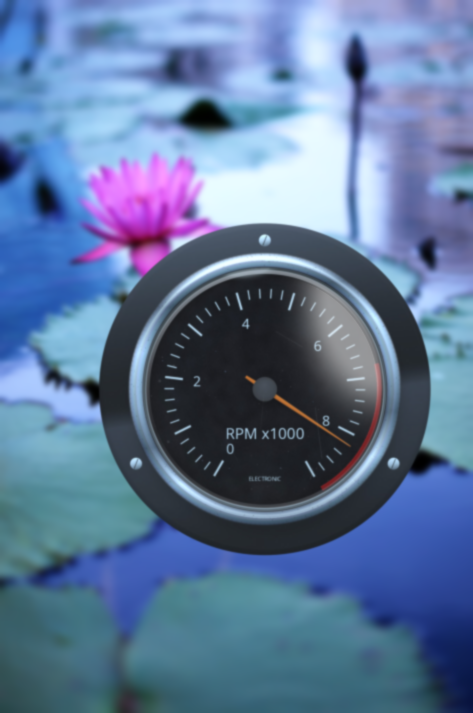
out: 8200 rpm
